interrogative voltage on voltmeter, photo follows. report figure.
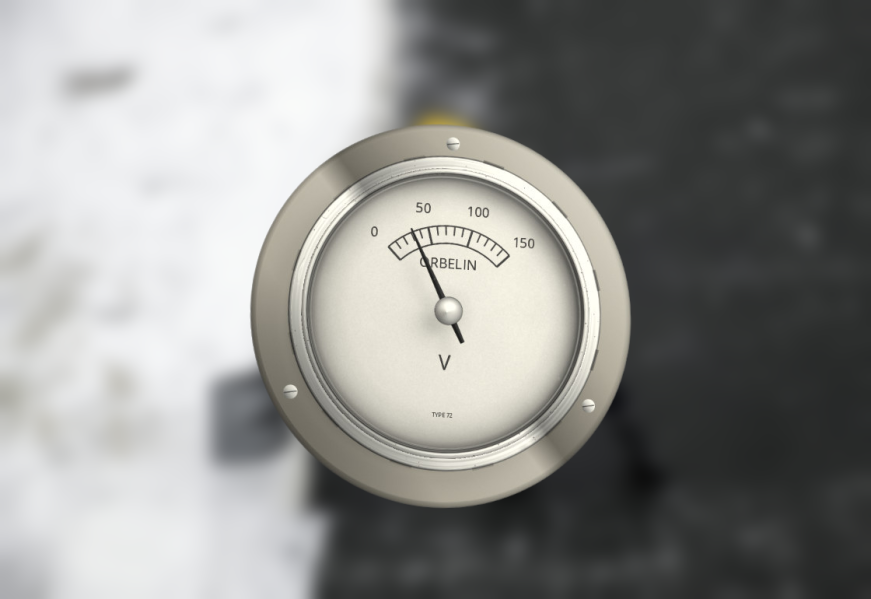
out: 30 V
